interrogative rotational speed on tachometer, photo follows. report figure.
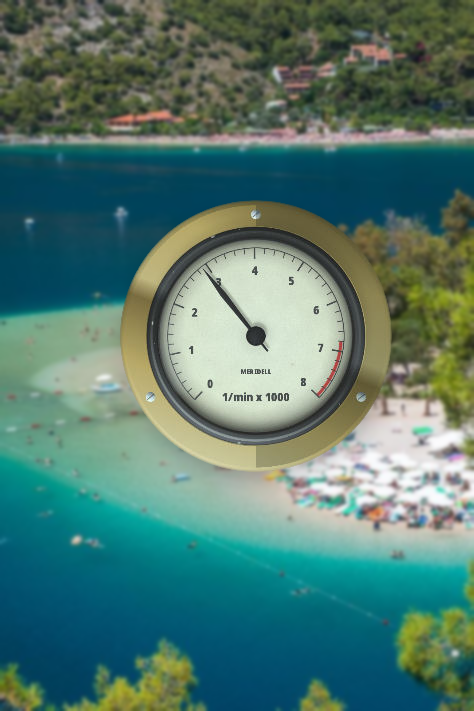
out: 2900 rpm
